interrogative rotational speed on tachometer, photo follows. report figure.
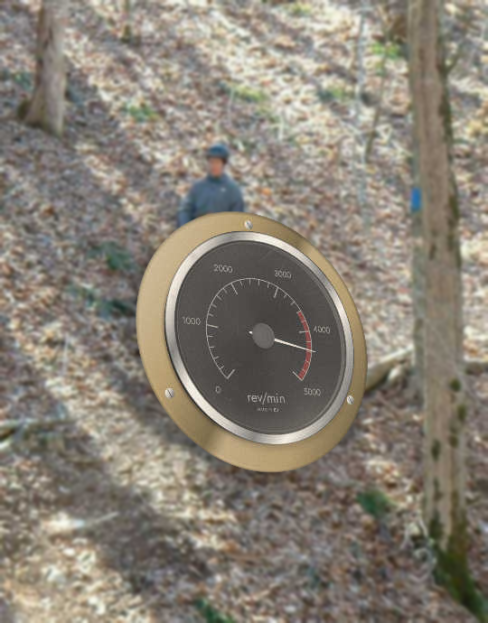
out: 4400 rpm
